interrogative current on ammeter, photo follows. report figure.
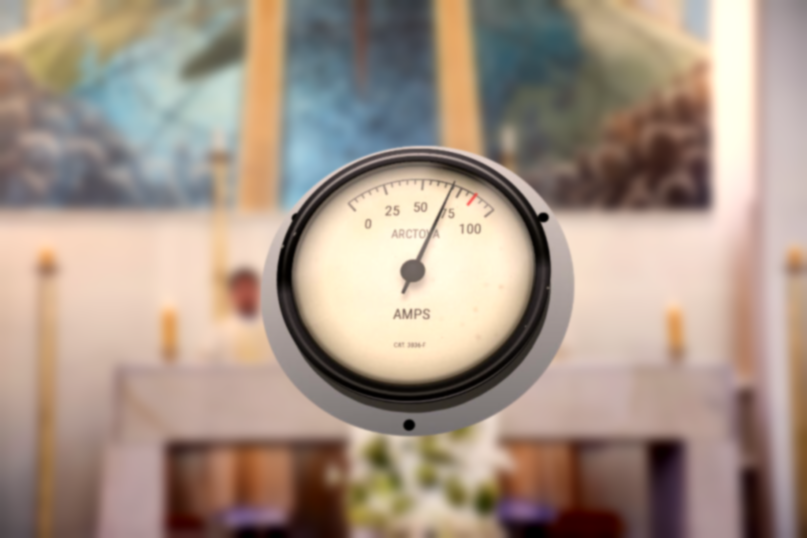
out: 70 A
